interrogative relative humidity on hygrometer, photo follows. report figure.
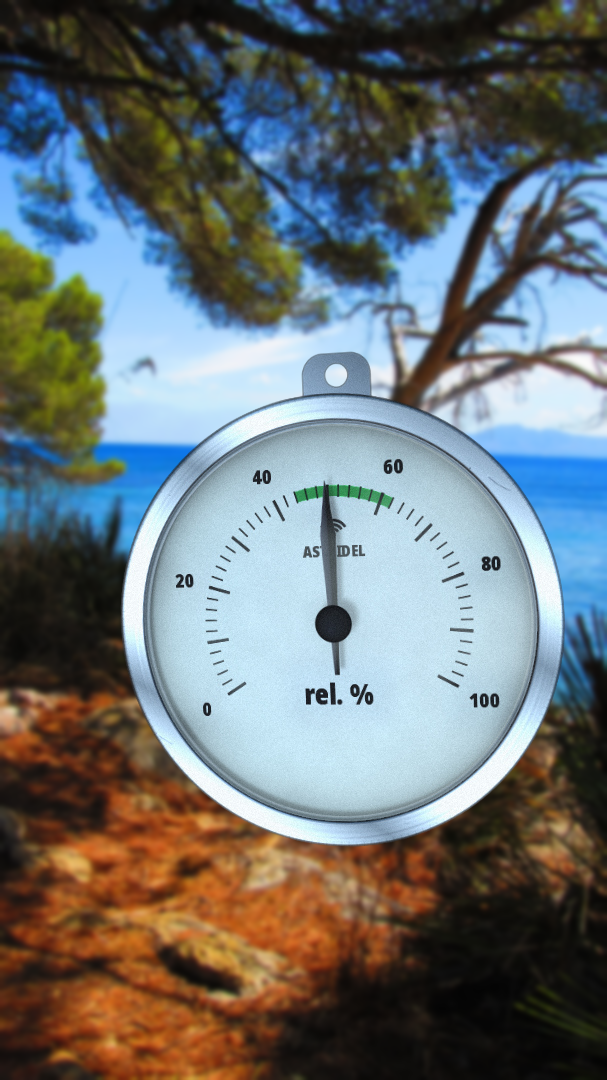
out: 50 %
